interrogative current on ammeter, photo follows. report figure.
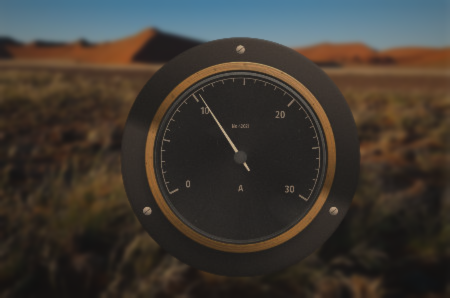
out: 10.5 A
